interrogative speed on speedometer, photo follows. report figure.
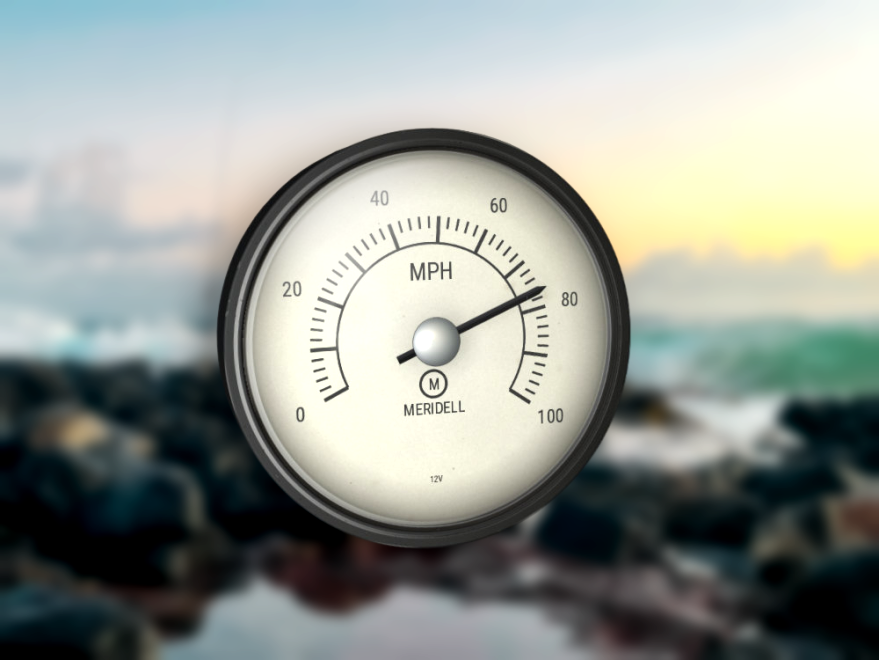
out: 76 mph
